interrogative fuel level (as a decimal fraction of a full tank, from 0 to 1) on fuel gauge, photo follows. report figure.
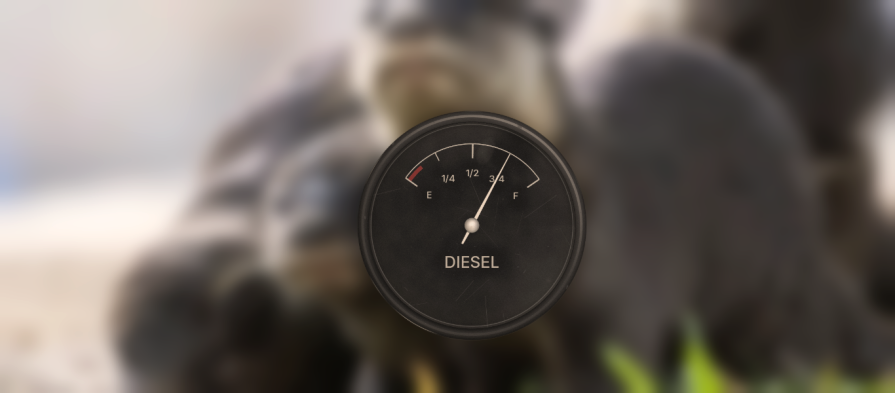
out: 0.75
